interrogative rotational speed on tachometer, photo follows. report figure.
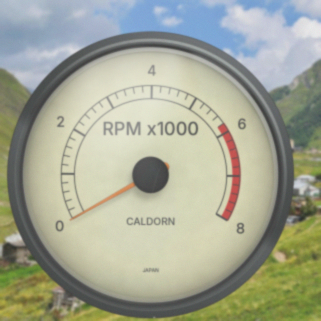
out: 0 rpm
